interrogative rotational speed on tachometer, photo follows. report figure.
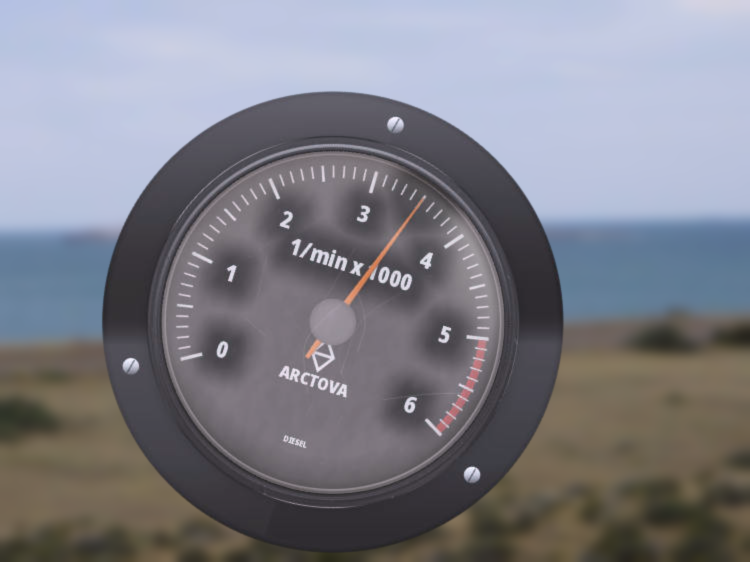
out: 3500 rpm
